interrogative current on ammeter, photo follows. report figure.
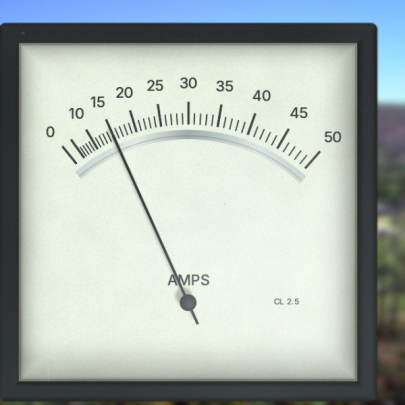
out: 15 A
